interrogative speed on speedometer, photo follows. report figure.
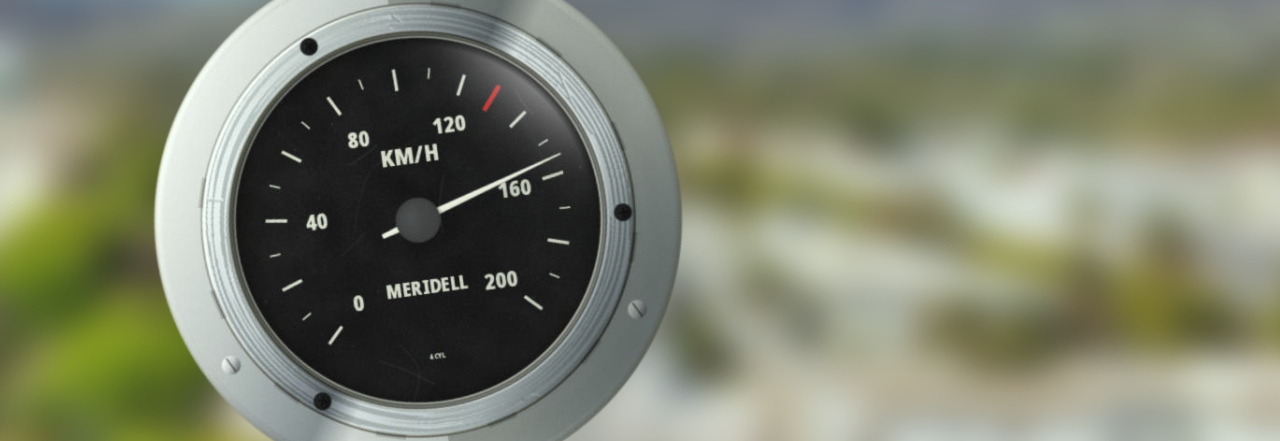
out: 155 km/h
